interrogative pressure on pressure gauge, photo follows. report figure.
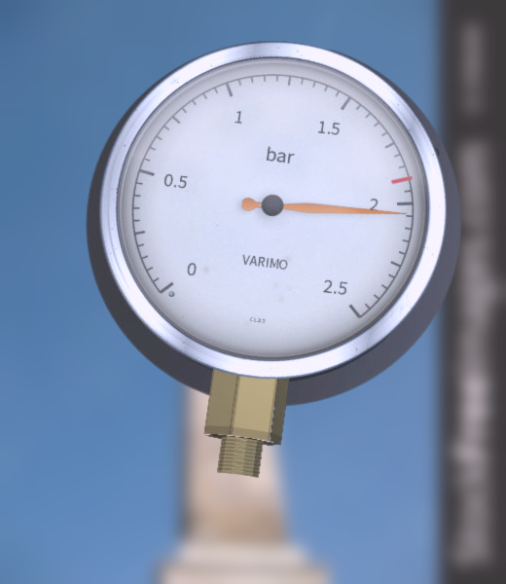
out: 2.05 bar
